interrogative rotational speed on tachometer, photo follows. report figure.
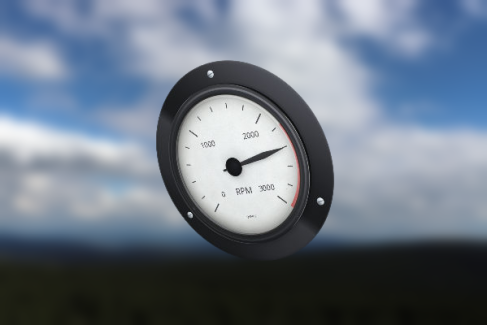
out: 2400 rpm
